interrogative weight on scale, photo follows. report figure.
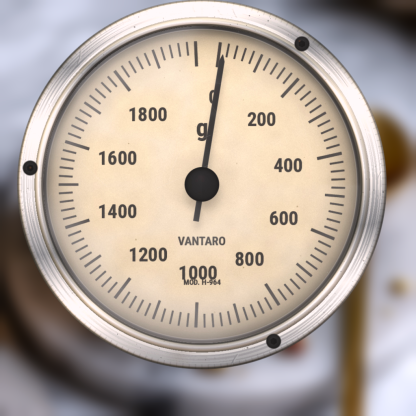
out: 10 g
